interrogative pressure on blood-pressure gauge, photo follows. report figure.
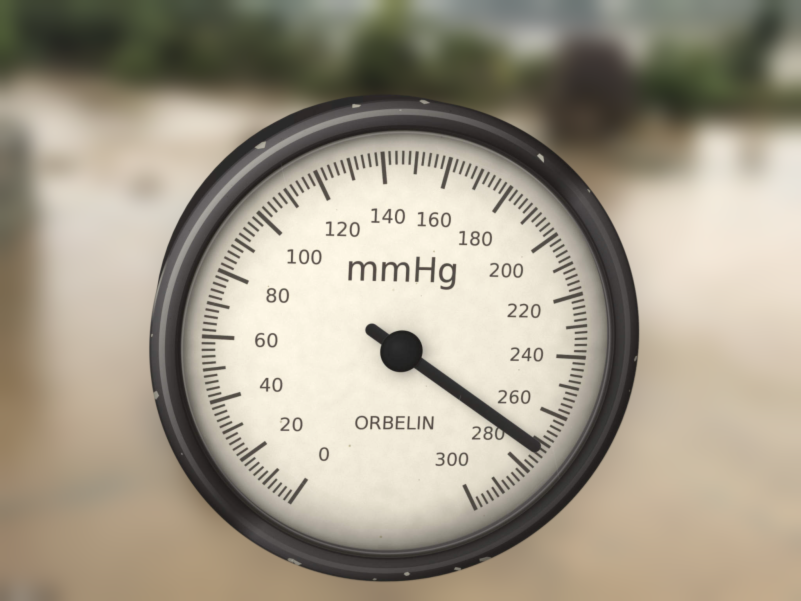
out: 272 mmHg
